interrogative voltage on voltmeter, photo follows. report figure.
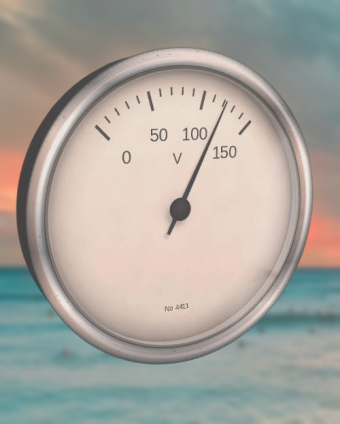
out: 120 V
